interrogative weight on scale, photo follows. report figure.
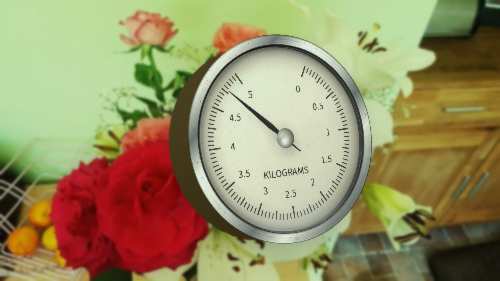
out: 4.75 kg
